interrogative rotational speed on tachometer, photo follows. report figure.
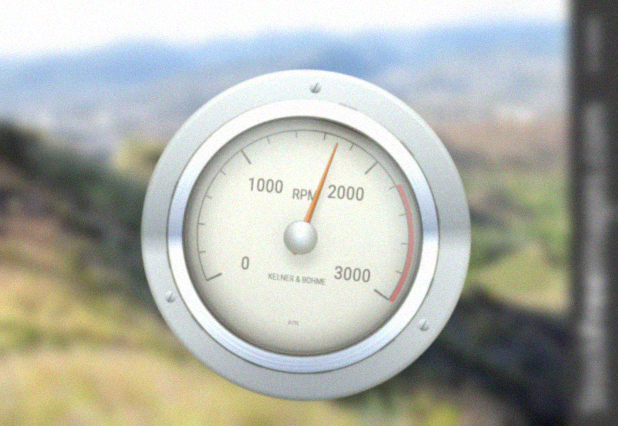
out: 1700 rpm
